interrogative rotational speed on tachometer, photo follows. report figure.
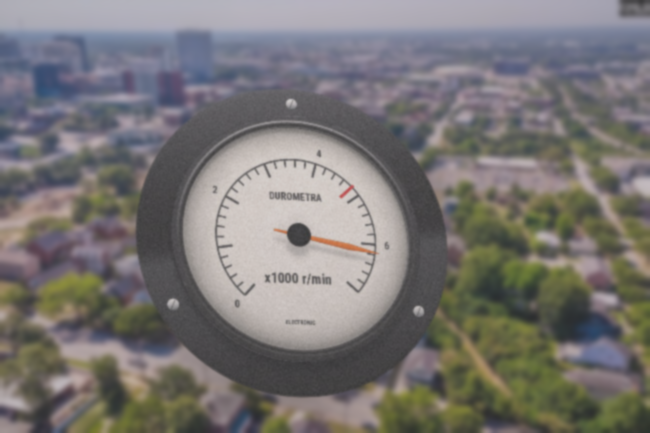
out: 6200 rpm
